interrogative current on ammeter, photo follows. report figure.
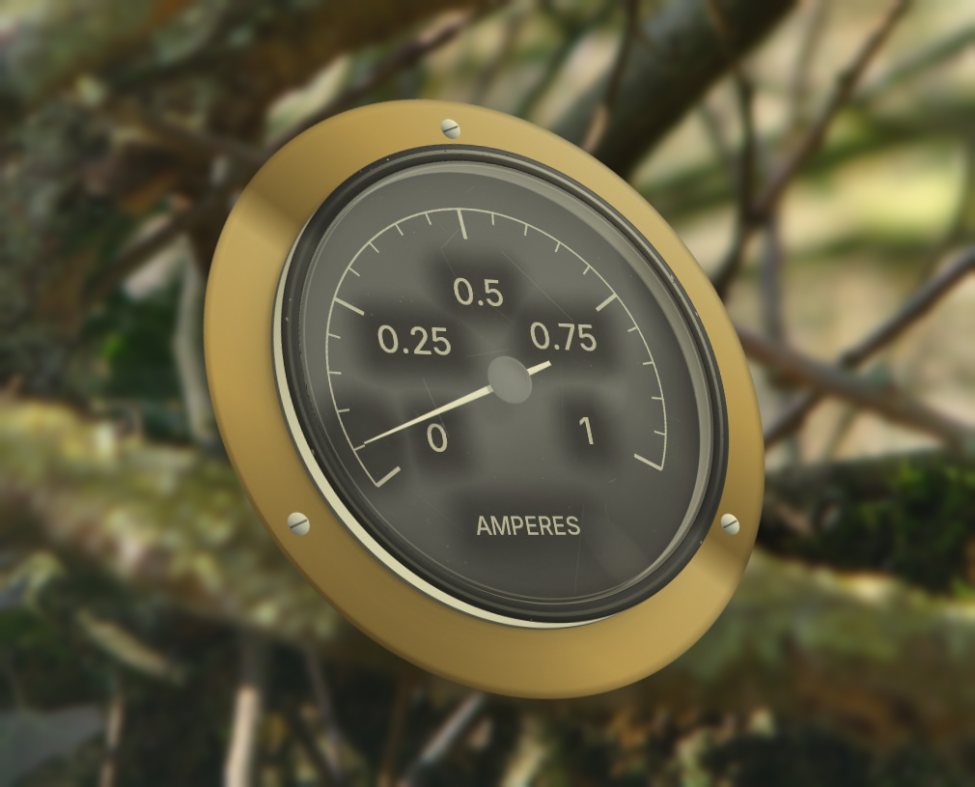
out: 0.05 A
